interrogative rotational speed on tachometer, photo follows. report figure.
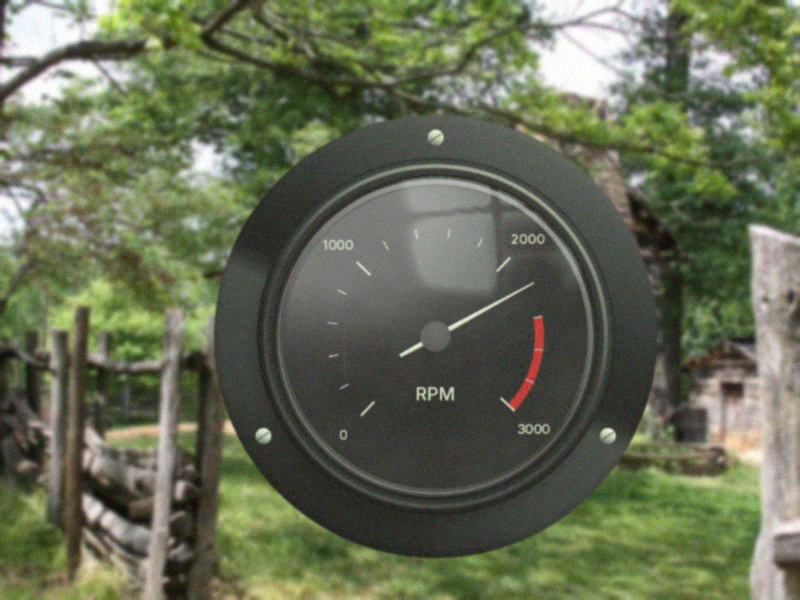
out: 2200 rpm
